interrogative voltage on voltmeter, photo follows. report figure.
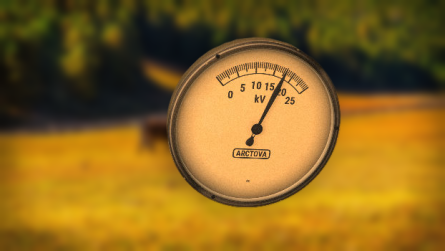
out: 17.5 kV
